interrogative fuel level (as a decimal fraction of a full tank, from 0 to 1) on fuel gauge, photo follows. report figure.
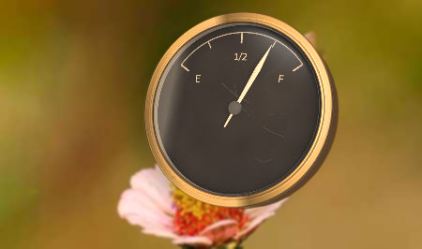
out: 0.75
